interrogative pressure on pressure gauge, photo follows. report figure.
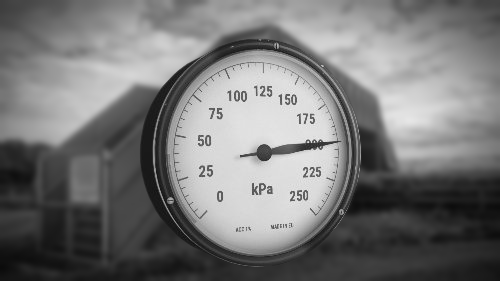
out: 200 kPa
